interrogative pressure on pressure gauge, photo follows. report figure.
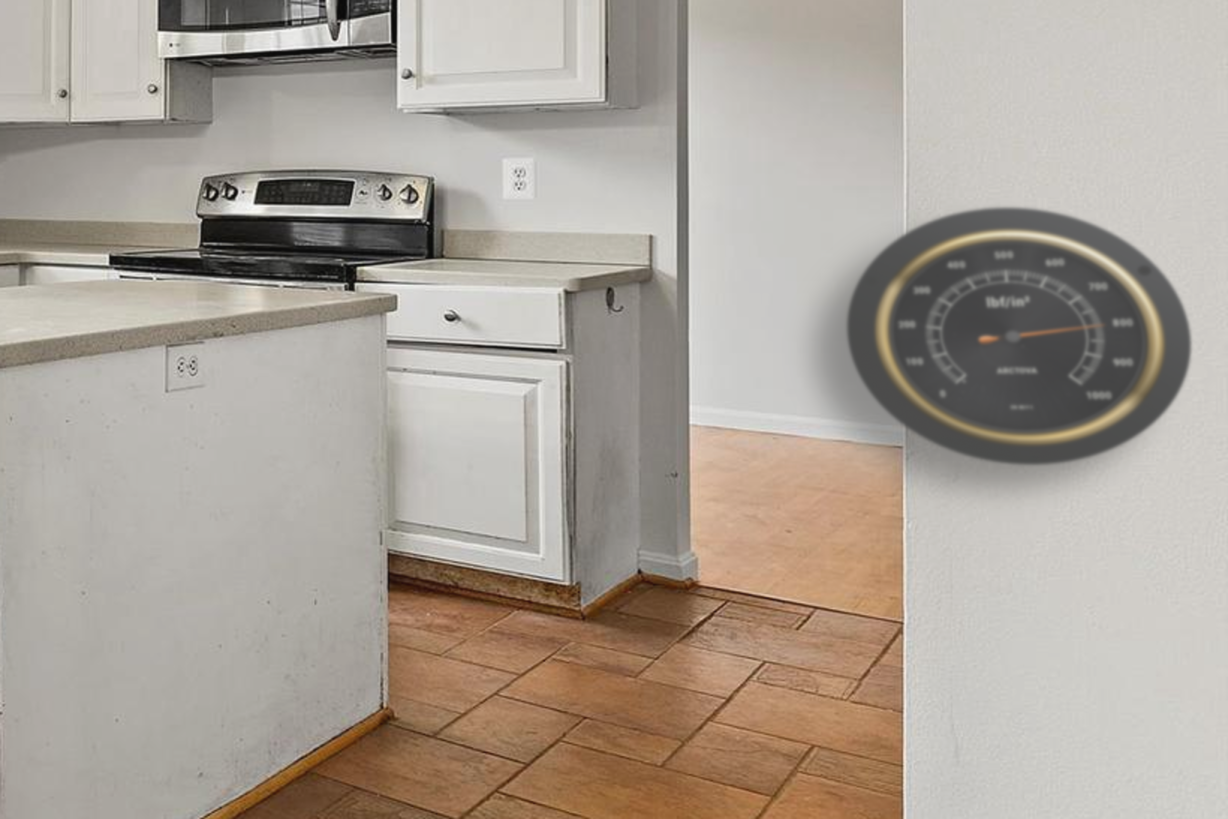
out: 800 psi
